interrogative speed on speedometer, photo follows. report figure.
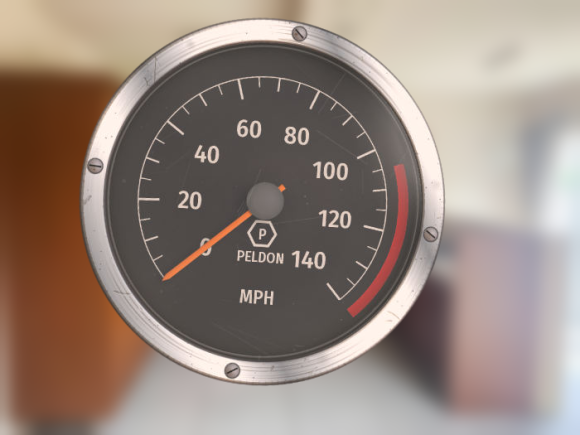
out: 0 mph
